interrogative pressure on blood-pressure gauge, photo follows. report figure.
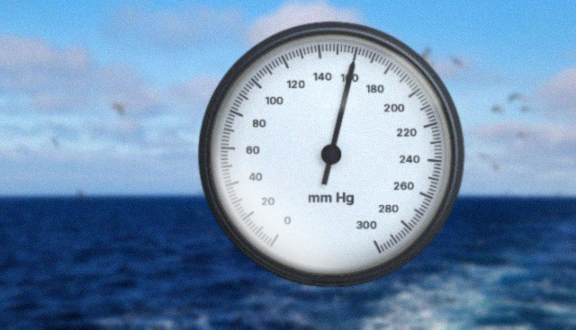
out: 160 mmHg
